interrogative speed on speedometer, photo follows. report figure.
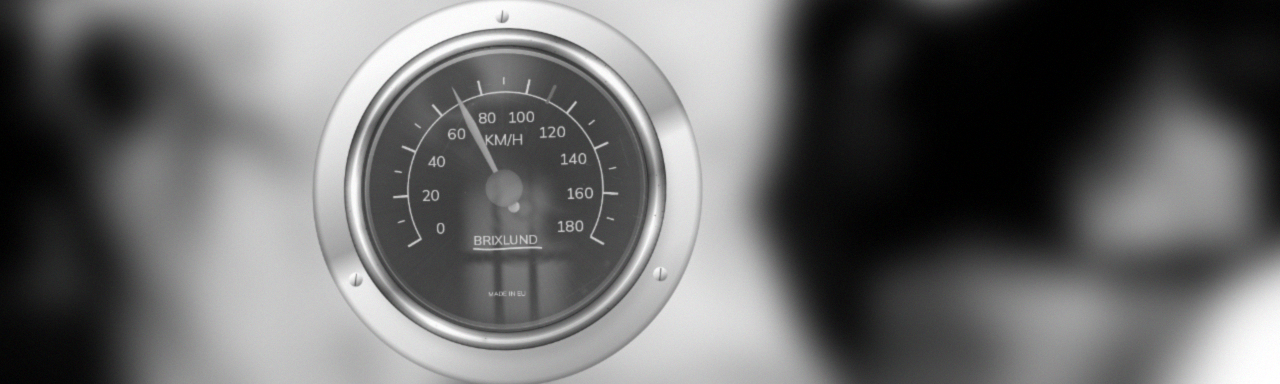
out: 70 km/h
